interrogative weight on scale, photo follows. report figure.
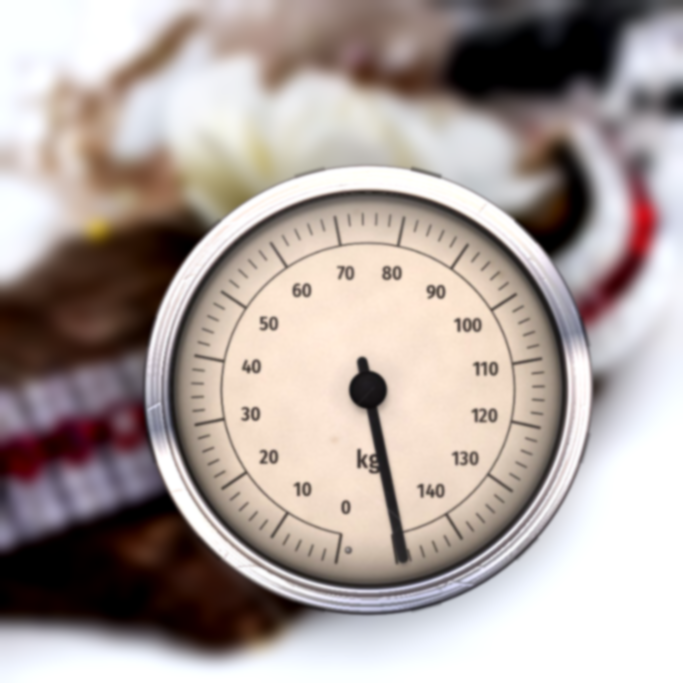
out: 149 kg
